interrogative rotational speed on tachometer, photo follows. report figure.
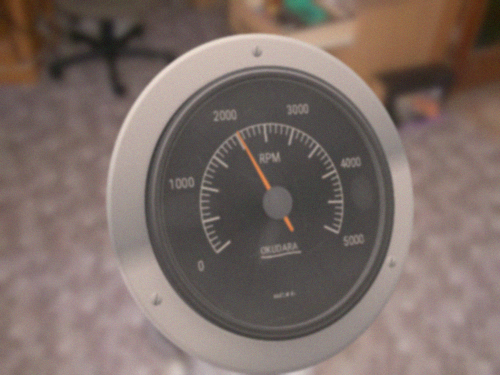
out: 2000 rpm
